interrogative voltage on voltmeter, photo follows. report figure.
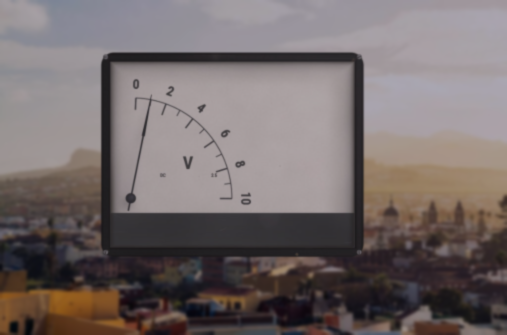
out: 1 V
